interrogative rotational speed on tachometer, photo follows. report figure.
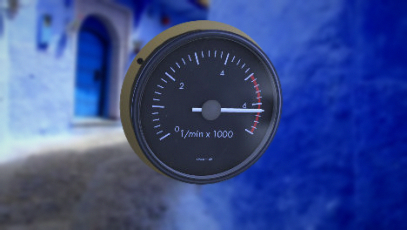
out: 6200 rpm
